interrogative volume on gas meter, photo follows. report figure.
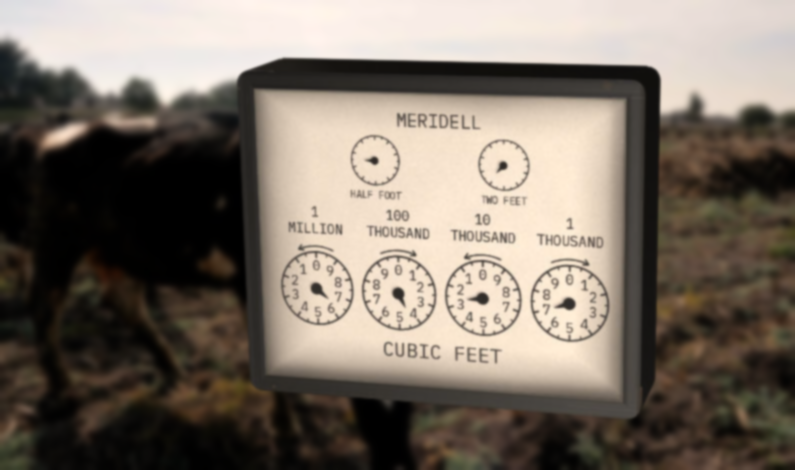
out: 642700 ft³
